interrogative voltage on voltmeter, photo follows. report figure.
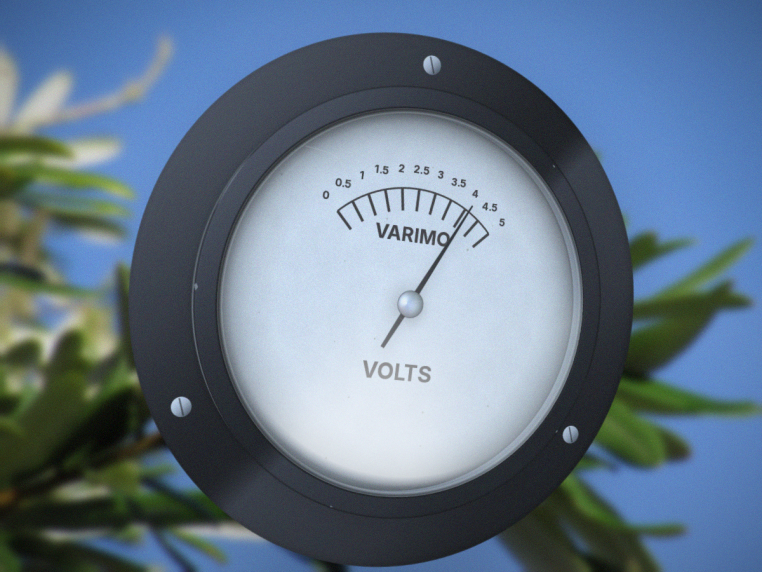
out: 4 V
